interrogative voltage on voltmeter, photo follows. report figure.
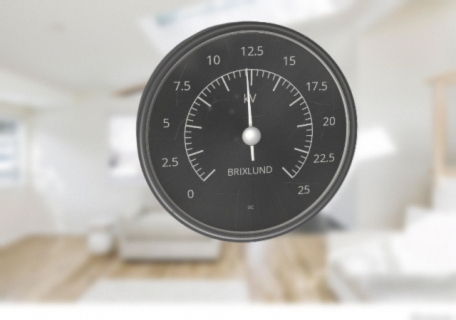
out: 12 kV
